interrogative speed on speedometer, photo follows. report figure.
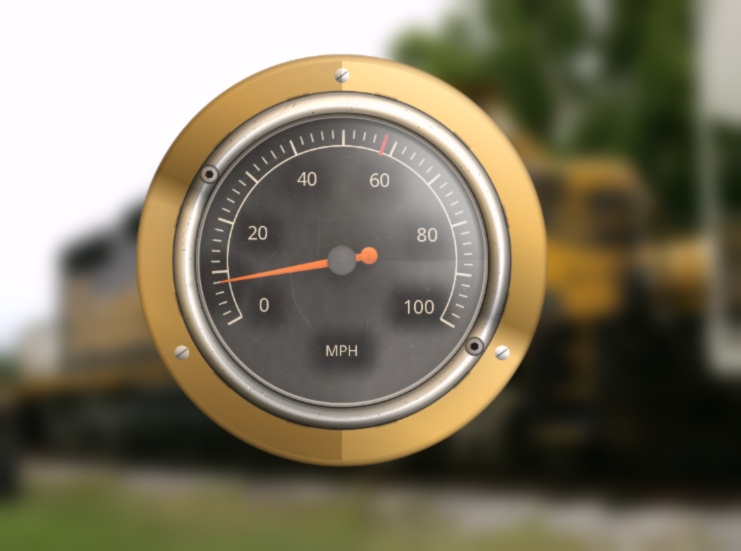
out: 8 mph
